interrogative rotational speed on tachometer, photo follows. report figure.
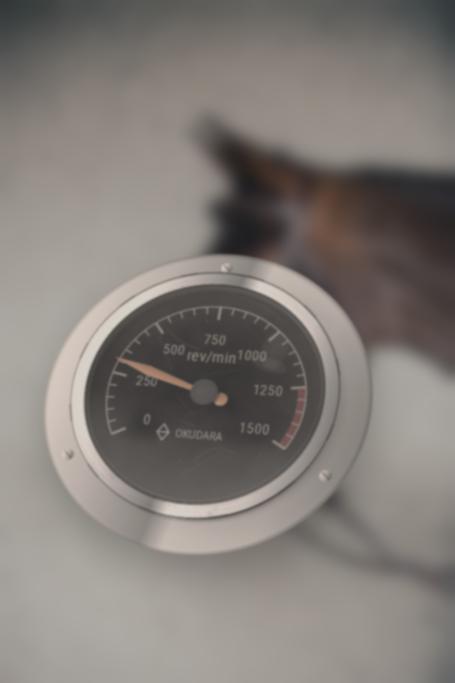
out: 300 rpm
